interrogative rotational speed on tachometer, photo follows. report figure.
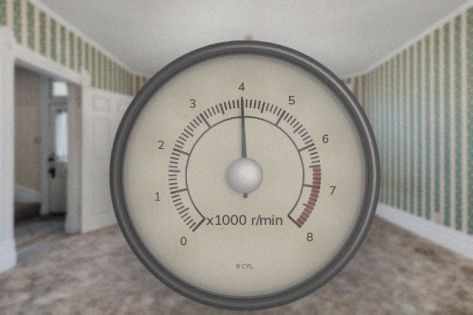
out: 4000 rpm
